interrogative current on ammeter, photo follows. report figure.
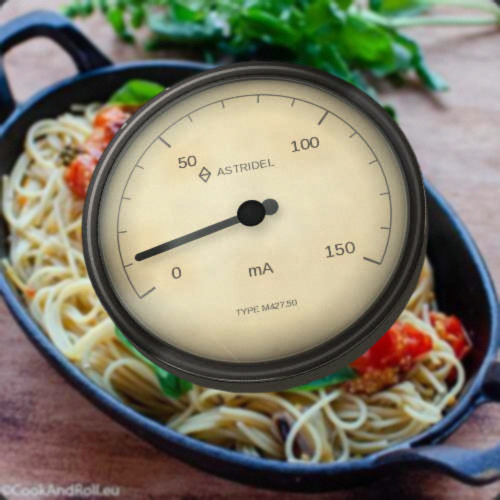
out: 10 mA
